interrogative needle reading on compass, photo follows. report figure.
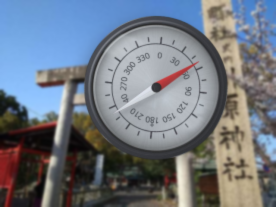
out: 52.5 °
